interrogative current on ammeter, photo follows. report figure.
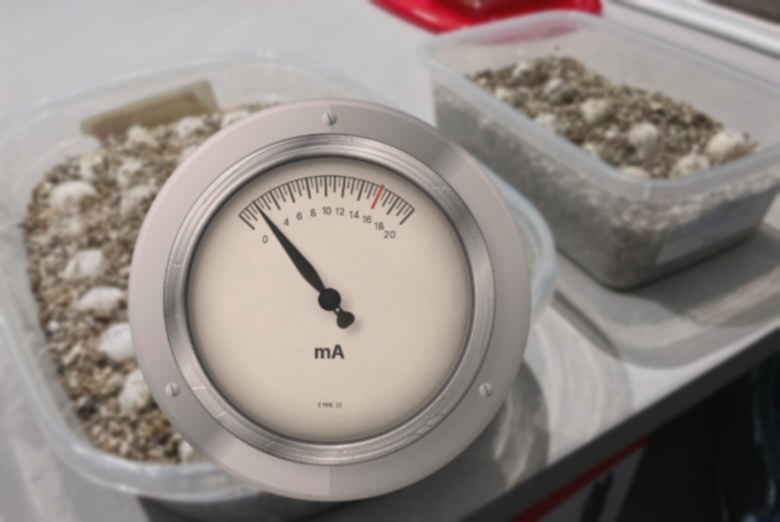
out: 2 mA
